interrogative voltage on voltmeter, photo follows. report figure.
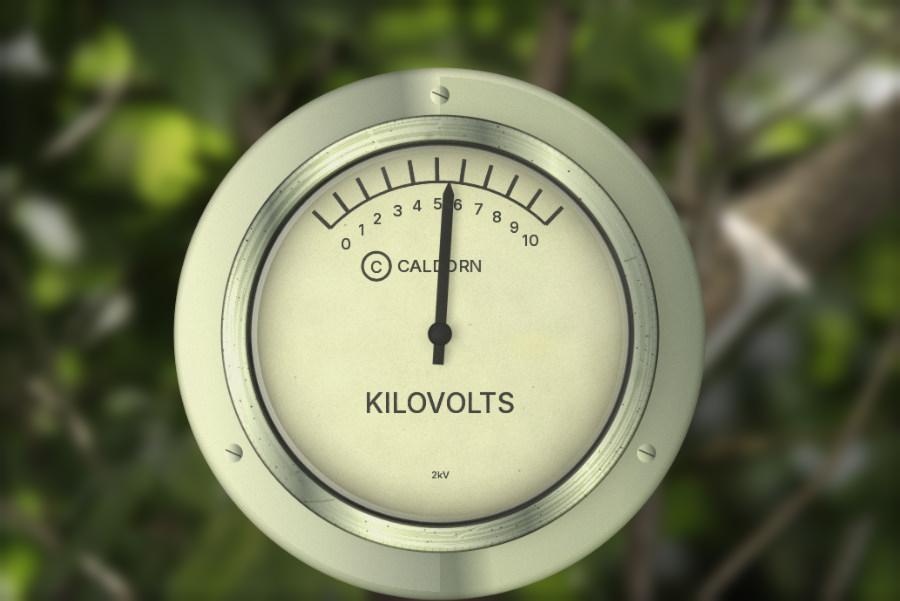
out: 5.5 kV
